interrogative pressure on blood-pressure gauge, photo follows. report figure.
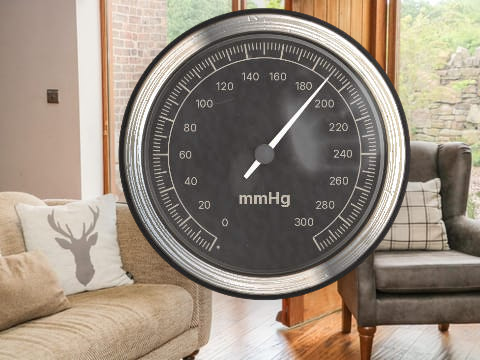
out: 190 mmHg
